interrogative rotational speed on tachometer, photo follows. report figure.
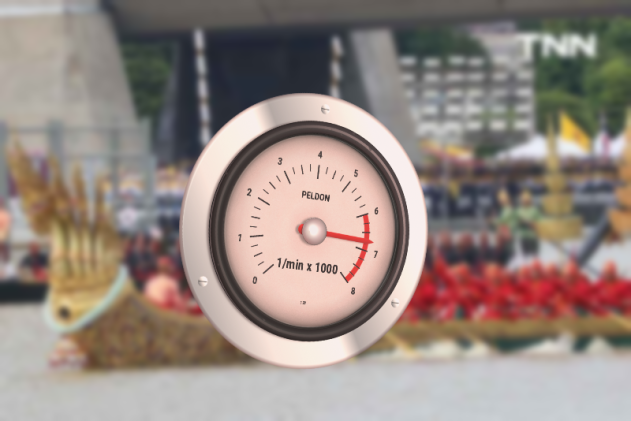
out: 6750 rpm
